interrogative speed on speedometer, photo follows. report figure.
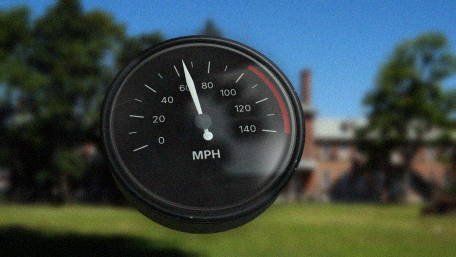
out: 65 mph
